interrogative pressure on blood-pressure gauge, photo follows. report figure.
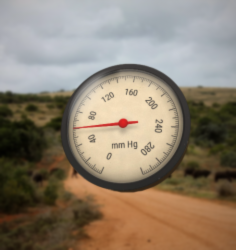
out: 60 mmHg
